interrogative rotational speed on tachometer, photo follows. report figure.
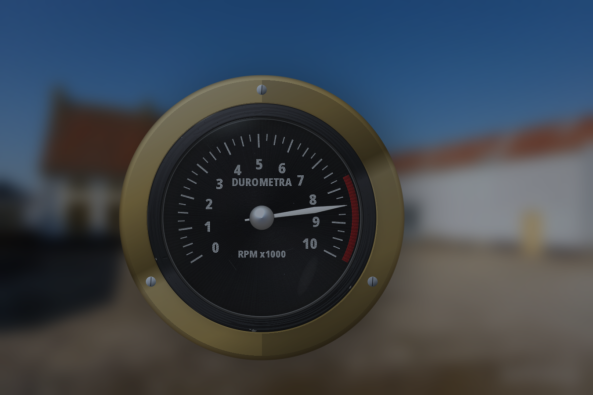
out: 8500 rpm
